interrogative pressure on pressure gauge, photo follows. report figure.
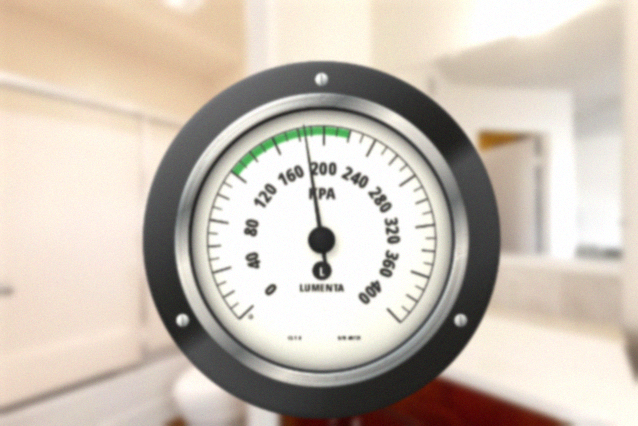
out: 185 kPa
